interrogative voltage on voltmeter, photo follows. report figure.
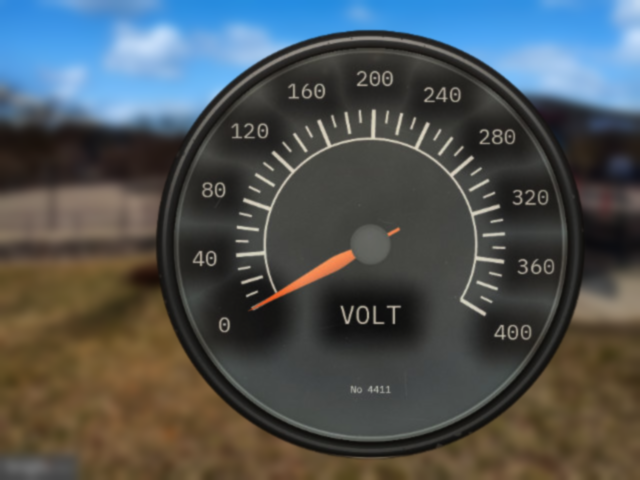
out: 0 V
